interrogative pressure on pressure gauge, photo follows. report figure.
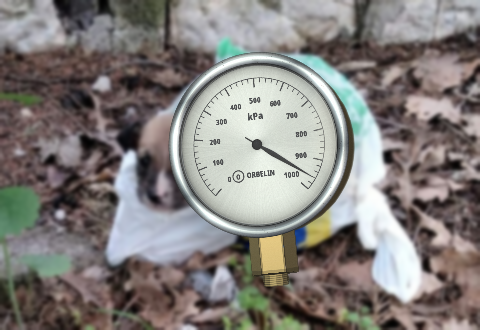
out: 960 kPa
